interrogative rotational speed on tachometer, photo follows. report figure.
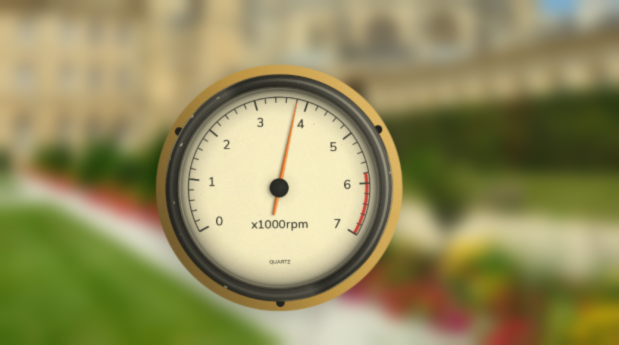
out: 3800 rpm
